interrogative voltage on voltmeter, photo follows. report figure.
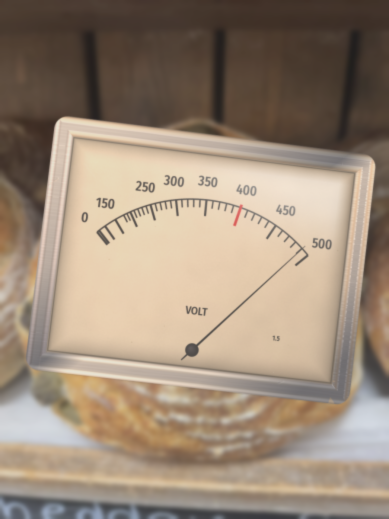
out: 490 V
